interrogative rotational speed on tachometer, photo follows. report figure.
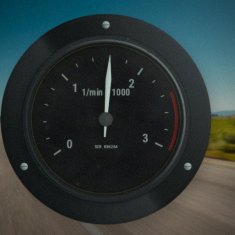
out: 1600 rpm
